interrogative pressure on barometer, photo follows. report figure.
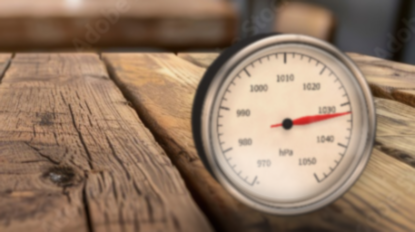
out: 1032 hPa
